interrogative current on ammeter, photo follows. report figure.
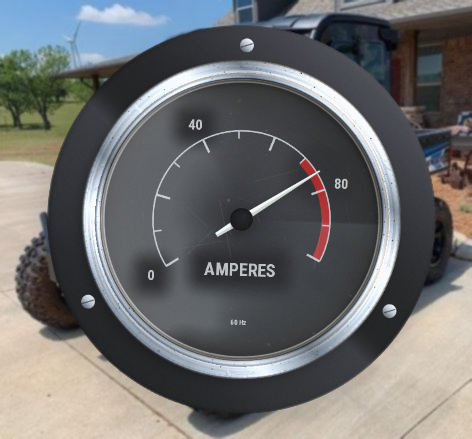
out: 75 A
